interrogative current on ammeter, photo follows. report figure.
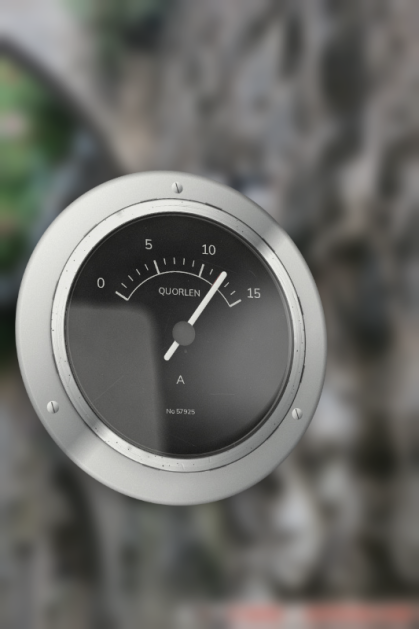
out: 12 A
